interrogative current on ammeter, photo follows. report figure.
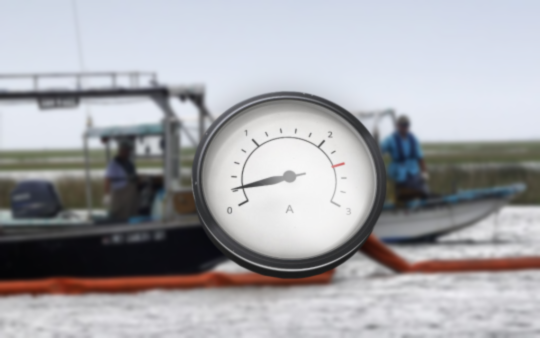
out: 0.2 A
